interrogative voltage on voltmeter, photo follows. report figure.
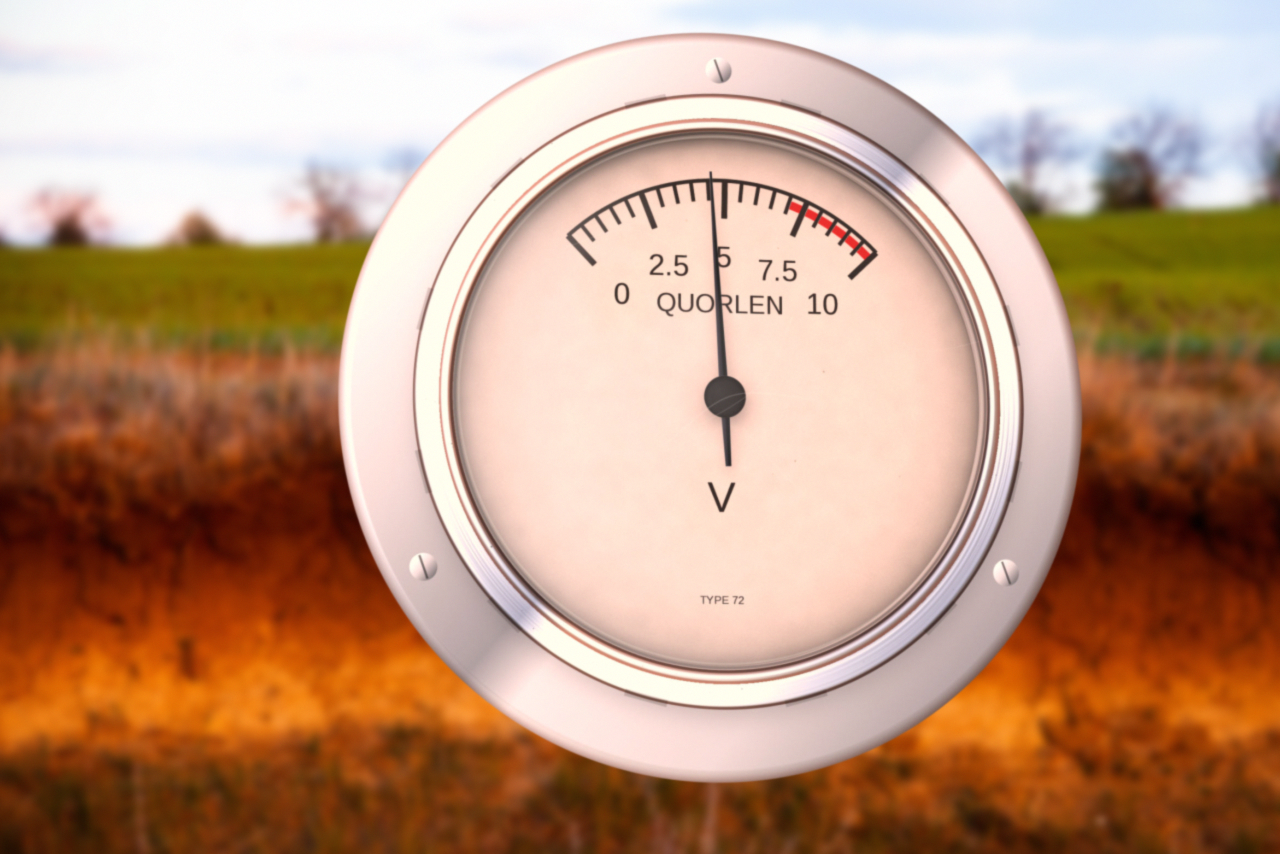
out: 4.5 V
